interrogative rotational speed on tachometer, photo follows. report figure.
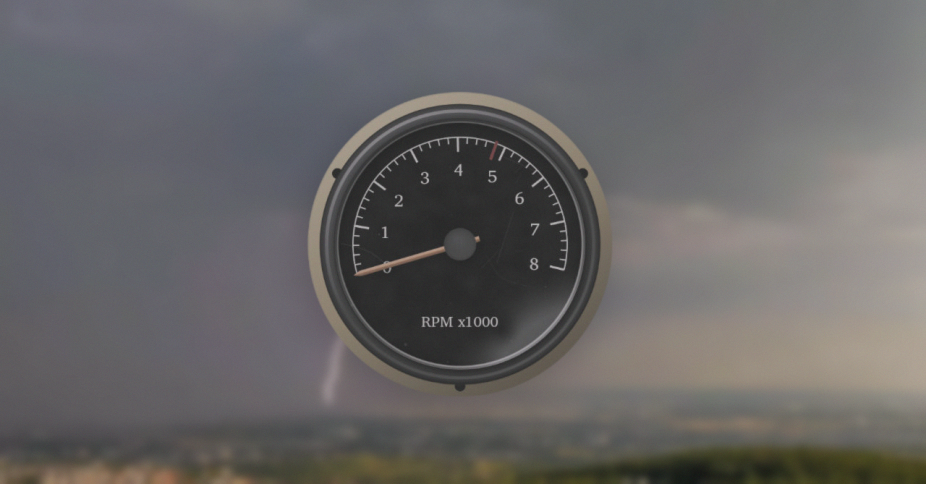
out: 0 rpm
